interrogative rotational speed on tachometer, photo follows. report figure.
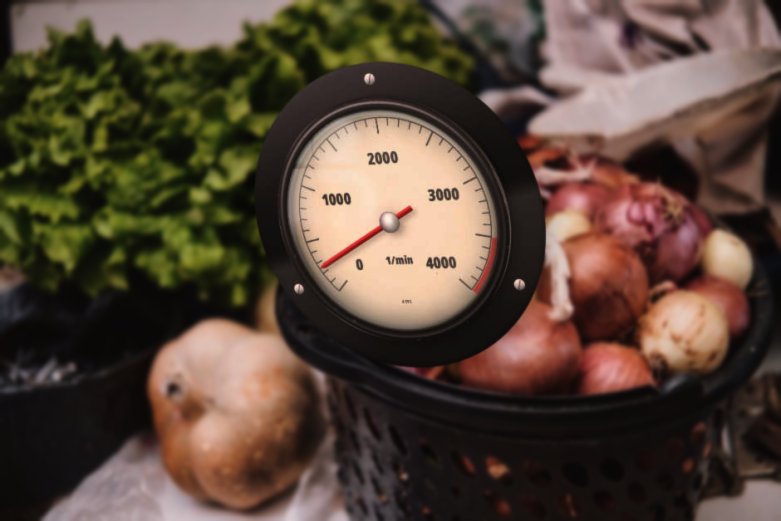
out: 250 rpm
